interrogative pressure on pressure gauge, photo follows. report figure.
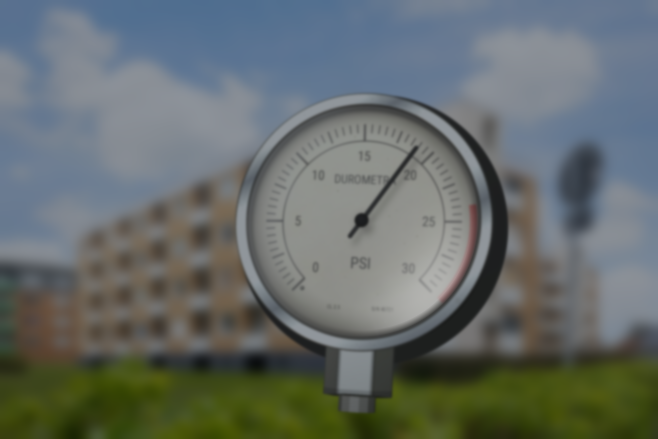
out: 19 psi
